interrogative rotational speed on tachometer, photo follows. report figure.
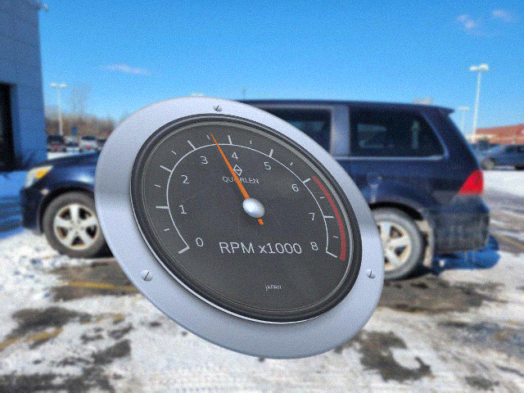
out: 3500 rpm
